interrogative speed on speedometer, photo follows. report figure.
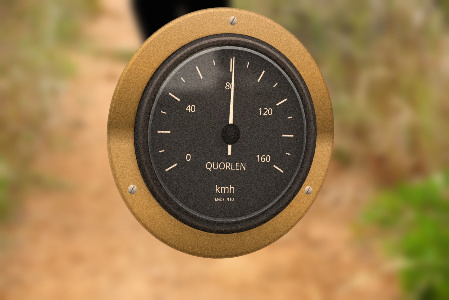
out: 80 km/h
